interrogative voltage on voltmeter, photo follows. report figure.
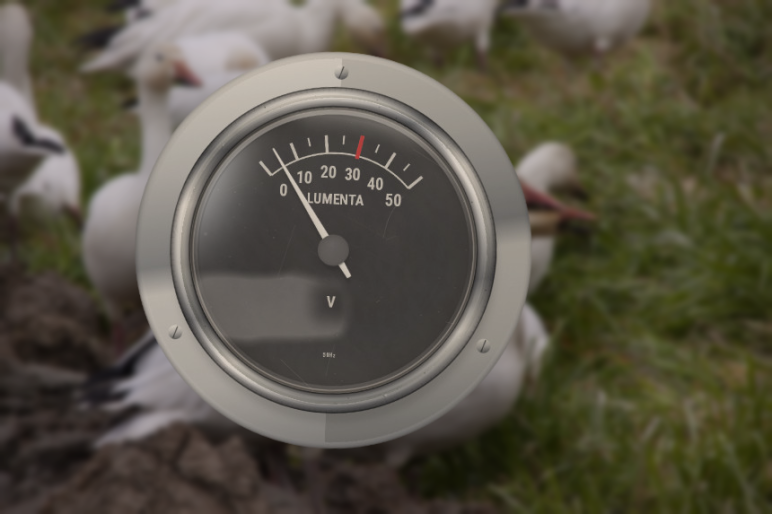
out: 5 V
